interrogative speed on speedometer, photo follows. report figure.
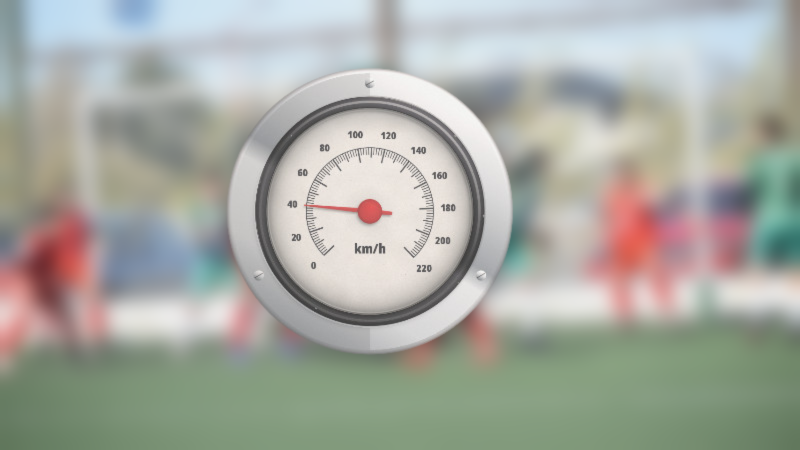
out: 40 km/h
